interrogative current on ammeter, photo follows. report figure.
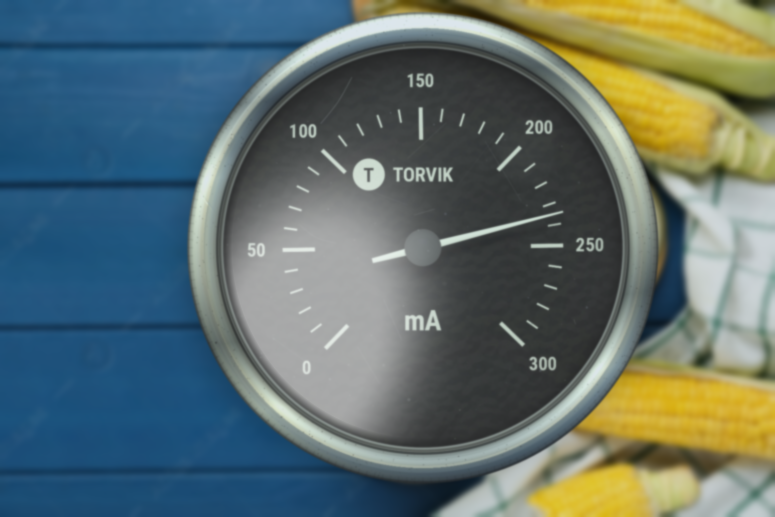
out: 235 mA
